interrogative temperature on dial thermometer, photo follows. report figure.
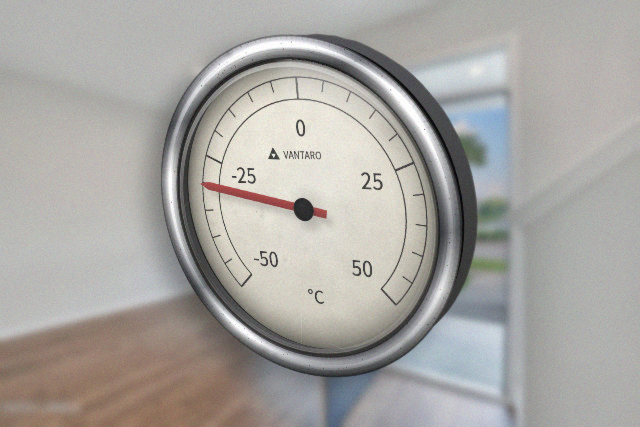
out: -30 °C
